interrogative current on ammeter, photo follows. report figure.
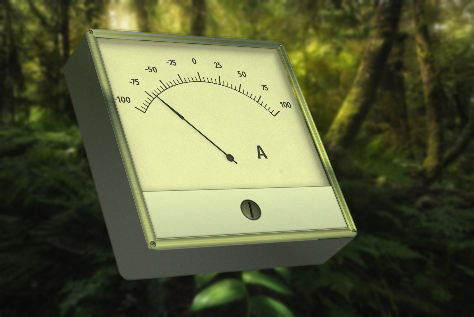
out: -75 A
